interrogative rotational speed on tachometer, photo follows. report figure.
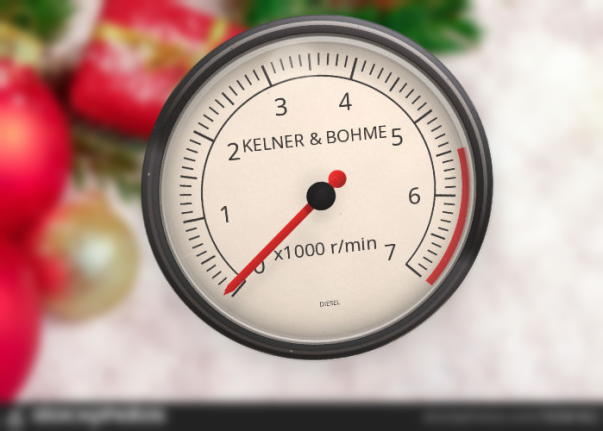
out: 100 rpm
